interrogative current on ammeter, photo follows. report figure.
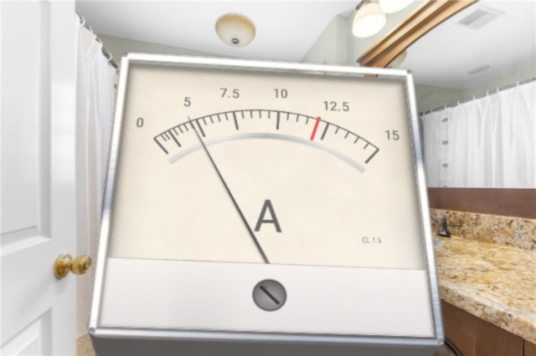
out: 4.5 A
